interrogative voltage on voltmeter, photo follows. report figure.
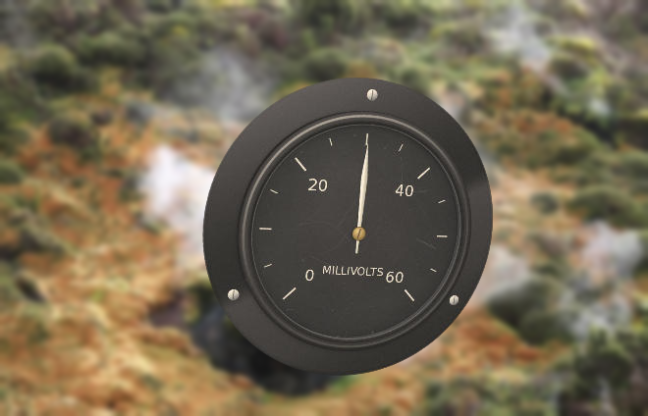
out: 30 mV
